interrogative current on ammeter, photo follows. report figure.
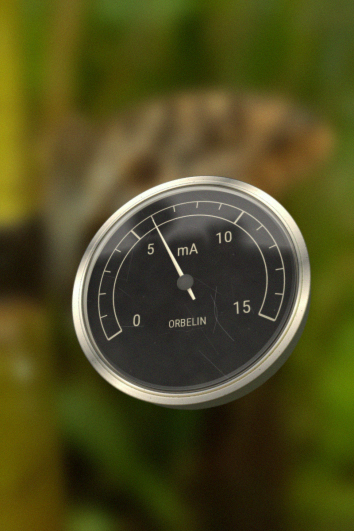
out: 6 mA
